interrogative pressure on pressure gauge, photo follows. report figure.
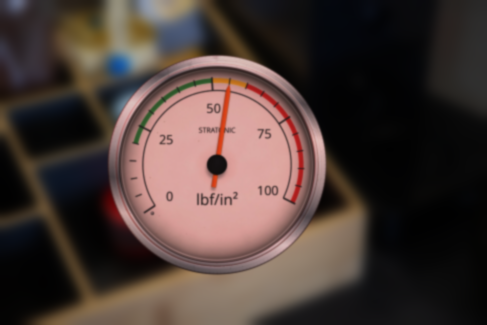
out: 55 psi
